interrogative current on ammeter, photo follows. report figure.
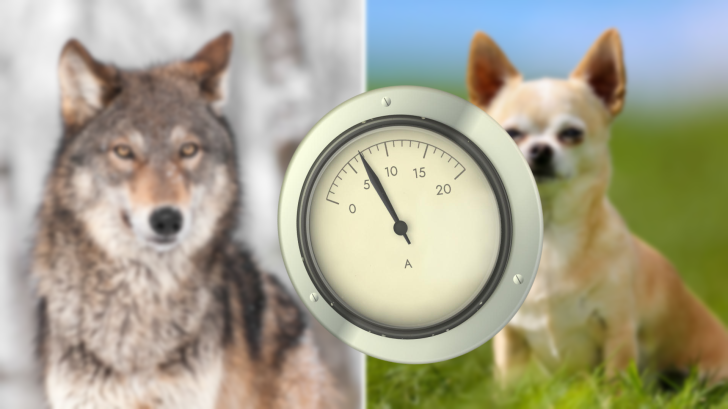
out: 7 A
